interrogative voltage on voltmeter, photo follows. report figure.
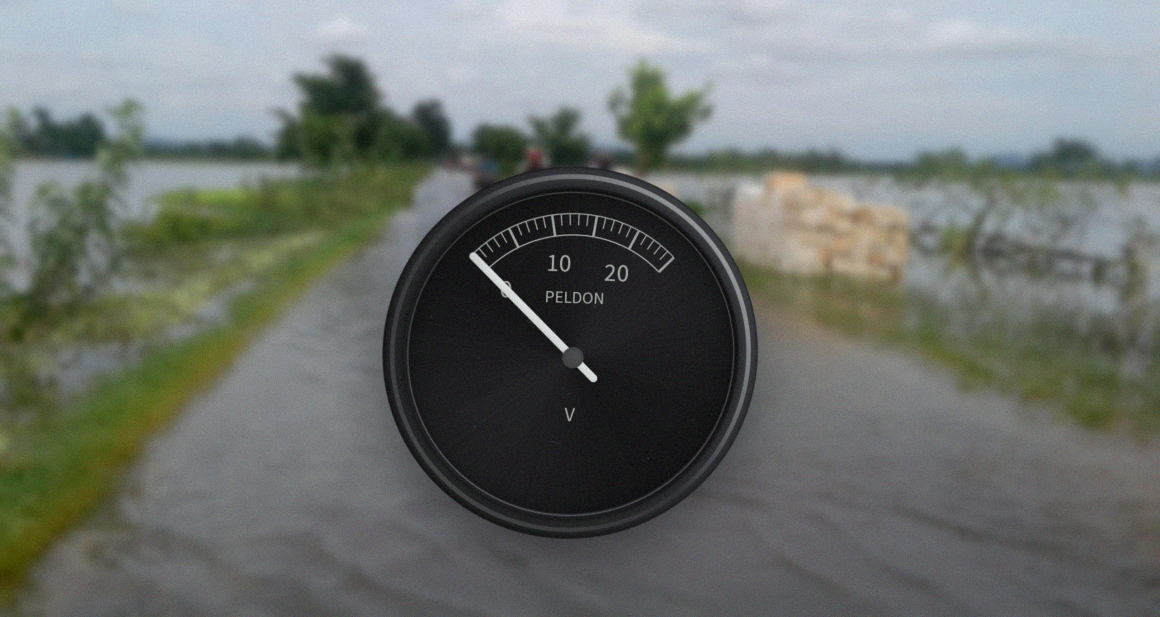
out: 0 V
